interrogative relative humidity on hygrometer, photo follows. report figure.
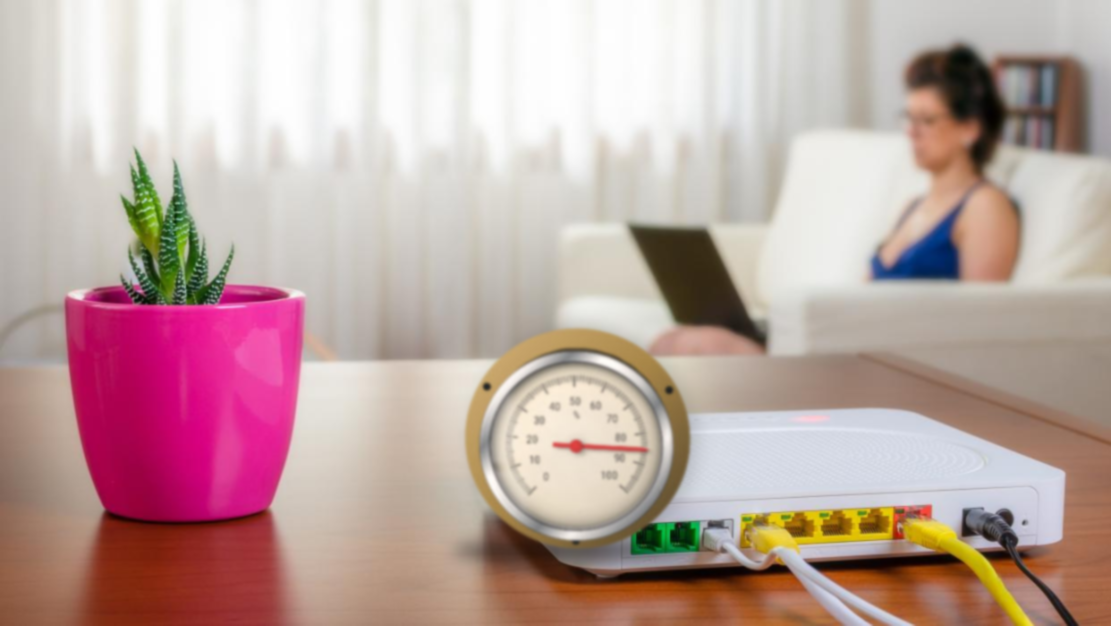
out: 85 %
